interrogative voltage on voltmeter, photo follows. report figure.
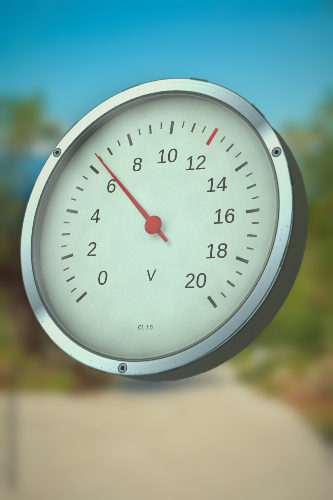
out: 6.5 V
